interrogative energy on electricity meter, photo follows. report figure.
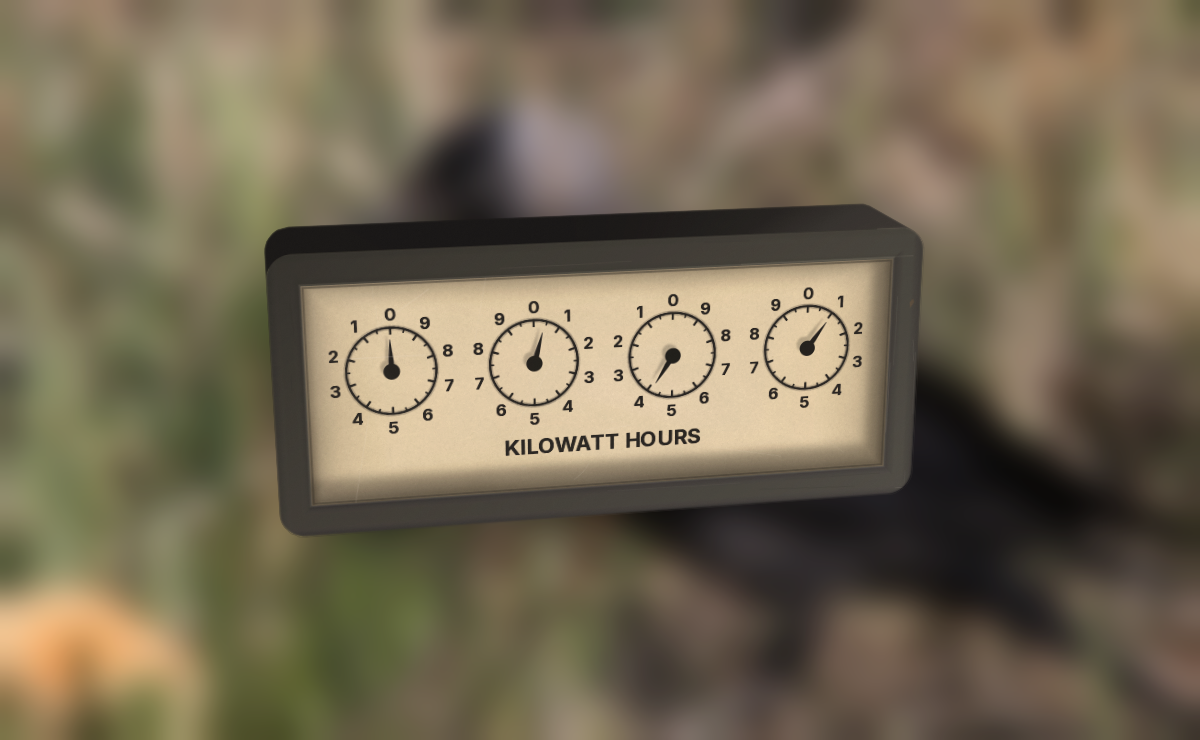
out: 41 kWh
